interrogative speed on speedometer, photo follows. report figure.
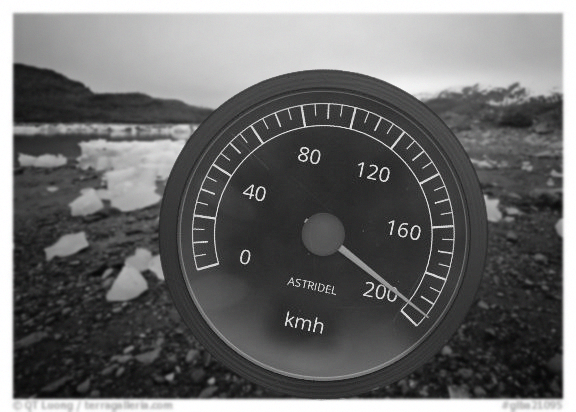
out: 195 km/h
